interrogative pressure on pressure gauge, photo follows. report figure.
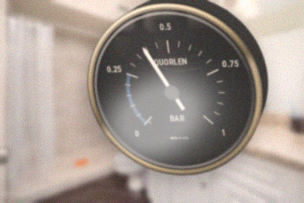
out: 0.4 bar
